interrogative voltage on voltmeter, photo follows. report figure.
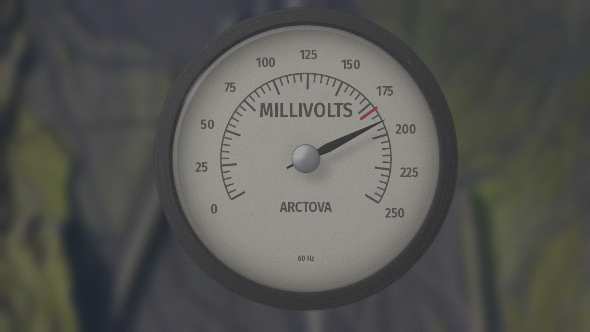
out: 190 mV
